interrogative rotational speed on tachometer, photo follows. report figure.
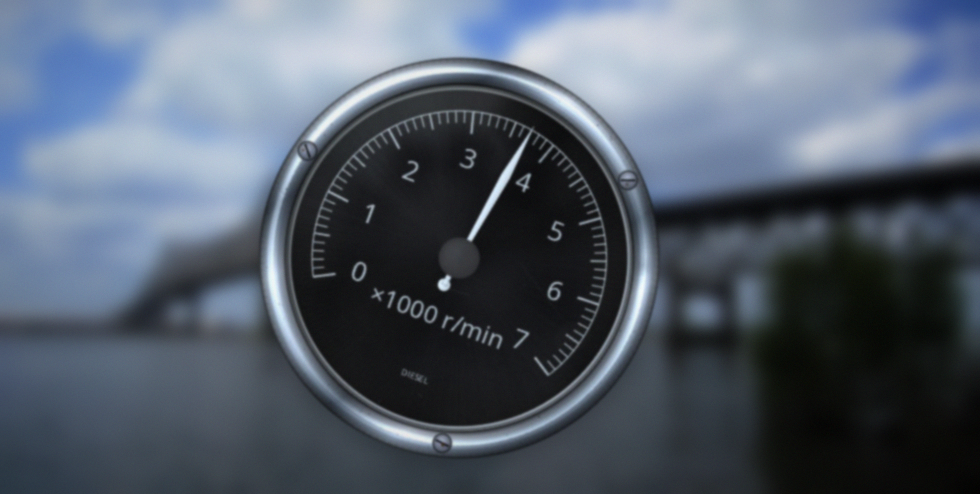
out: 3700 rpm
